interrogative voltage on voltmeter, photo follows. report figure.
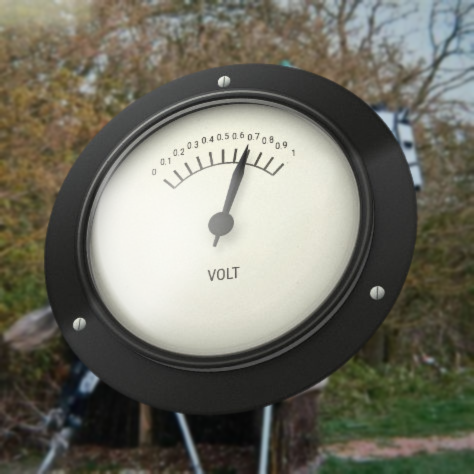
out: 0.7 V
